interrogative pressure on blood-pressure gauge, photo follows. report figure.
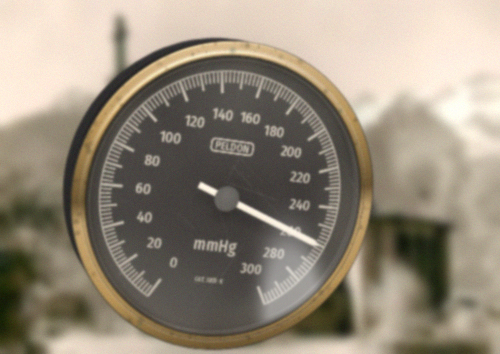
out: 260 mmHg
